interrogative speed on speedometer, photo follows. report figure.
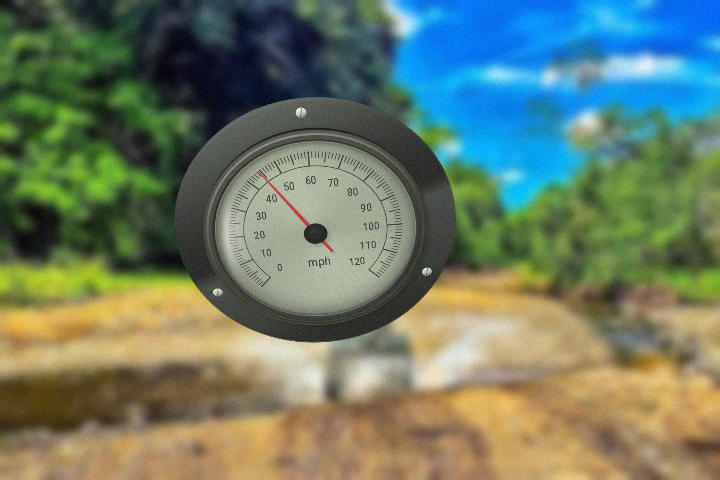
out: 45 mph
